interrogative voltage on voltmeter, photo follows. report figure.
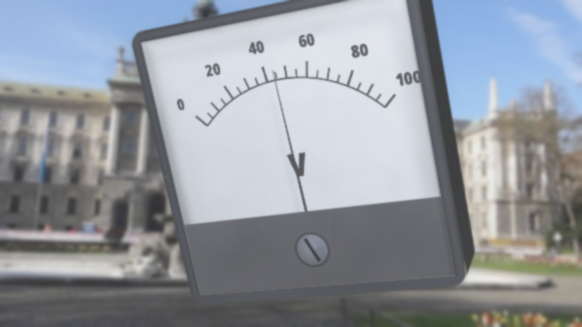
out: 45 V
